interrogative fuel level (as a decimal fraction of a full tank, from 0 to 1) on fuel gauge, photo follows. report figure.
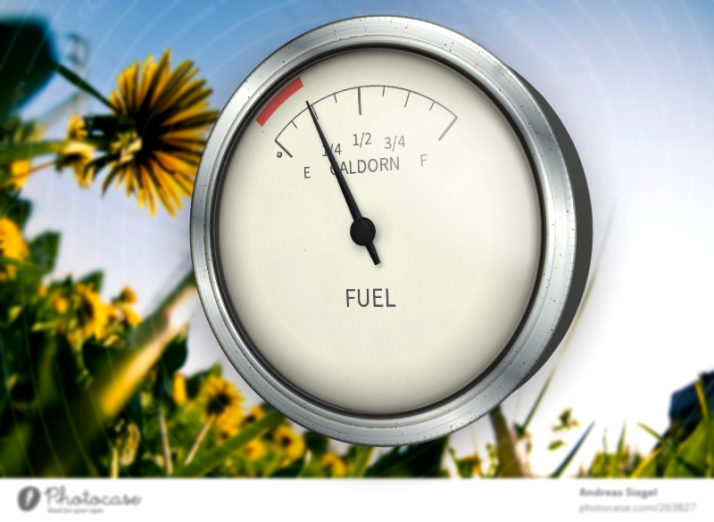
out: 0.25
